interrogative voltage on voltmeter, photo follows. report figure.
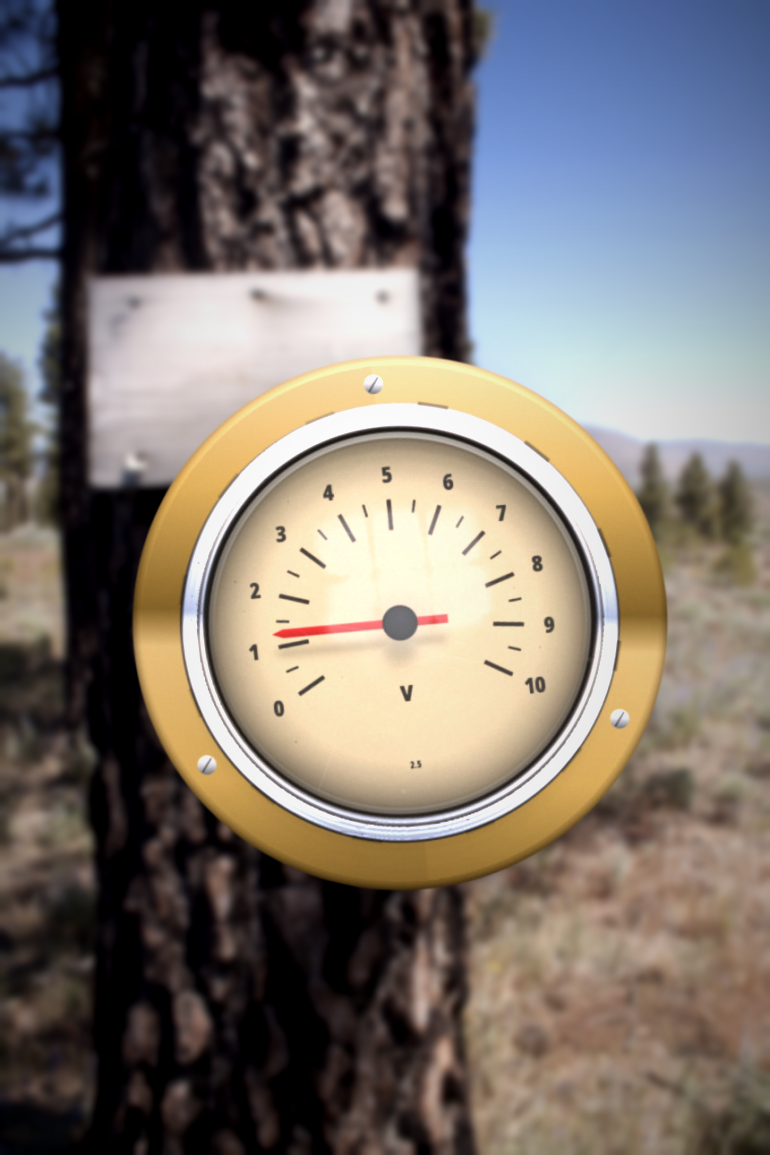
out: 1.25 V
